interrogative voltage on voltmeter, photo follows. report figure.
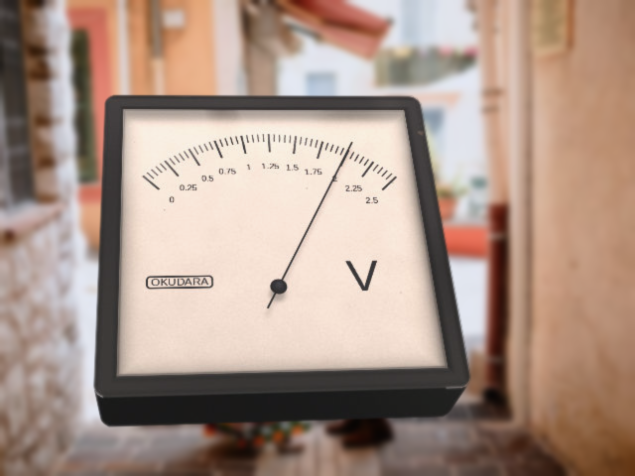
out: 2 V
